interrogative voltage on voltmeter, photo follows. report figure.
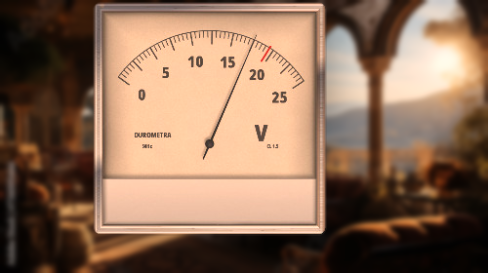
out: 17.5 V
